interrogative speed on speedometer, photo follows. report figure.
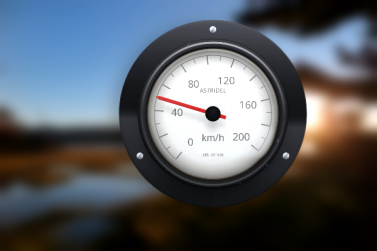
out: 50 km/h
